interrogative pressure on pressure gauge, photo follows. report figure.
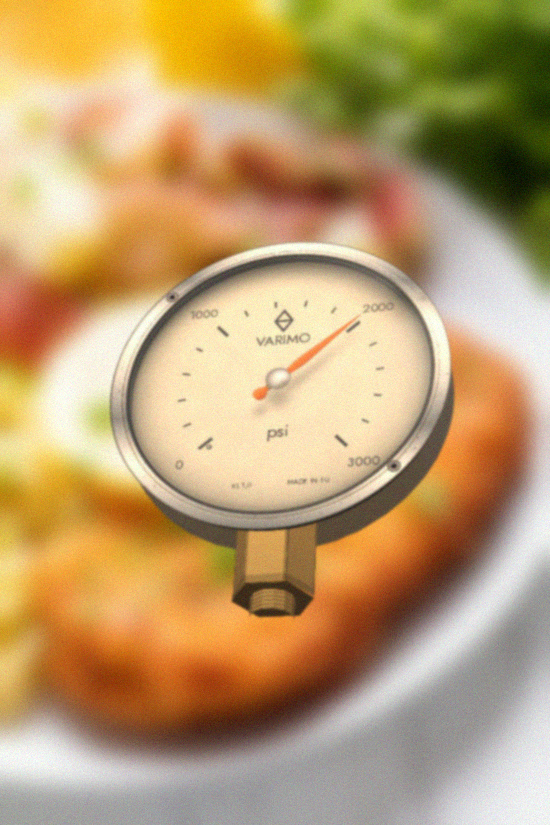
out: 2000 psi
